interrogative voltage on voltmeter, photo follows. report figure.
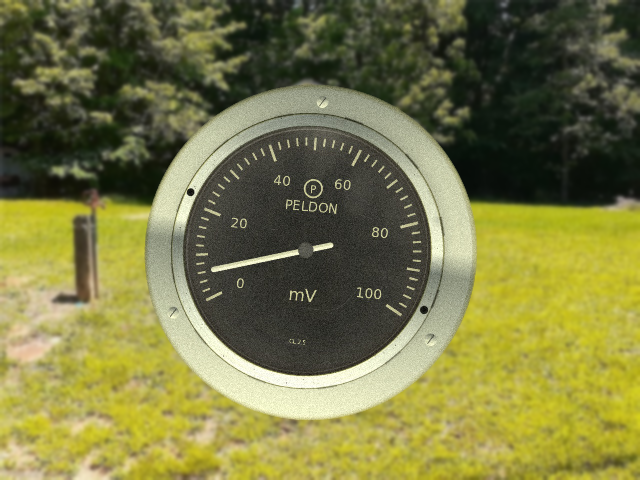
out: 6 mV
